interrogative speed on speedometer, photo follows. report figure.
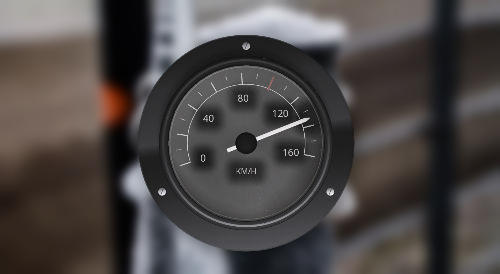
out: 135 km/h
